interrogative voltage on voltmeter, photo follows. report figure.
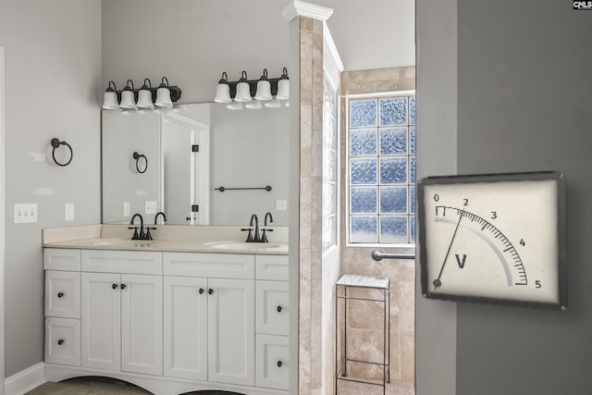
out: 2 V
